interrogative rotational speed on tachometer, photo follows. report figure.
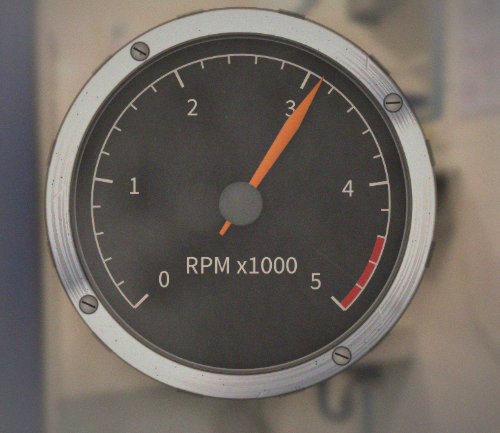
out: 3100 rpm
